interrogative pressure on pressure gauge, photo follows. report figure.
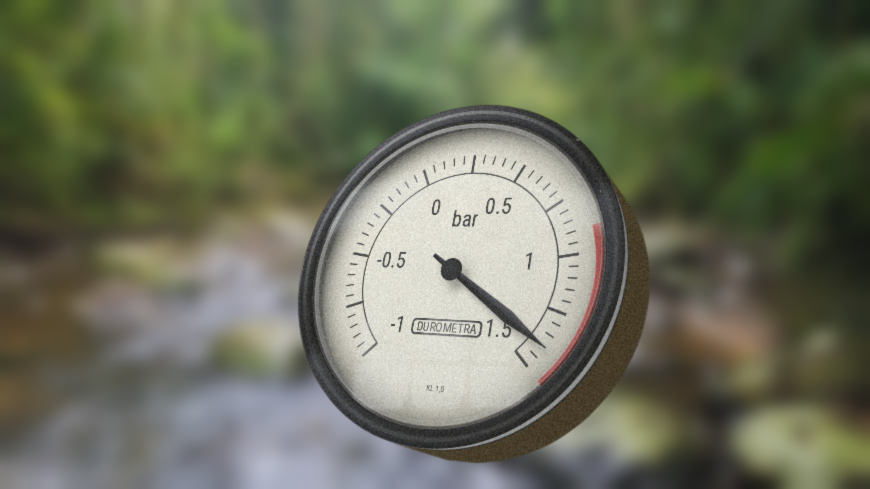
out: 1.4 bar
